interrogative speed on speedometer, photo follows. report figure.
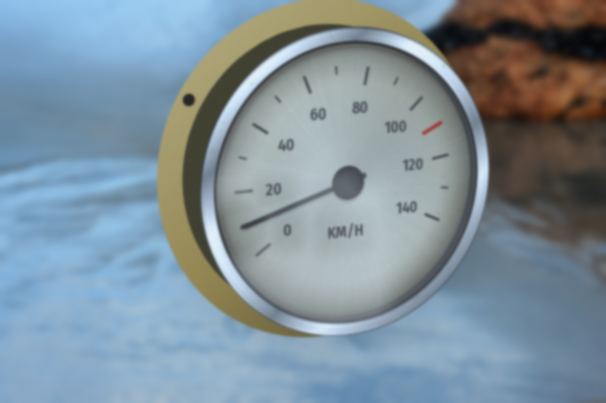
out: 10 km/h
